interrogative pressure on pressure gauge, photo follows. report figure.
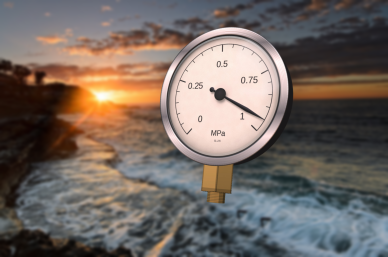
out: 0.95 MPa
